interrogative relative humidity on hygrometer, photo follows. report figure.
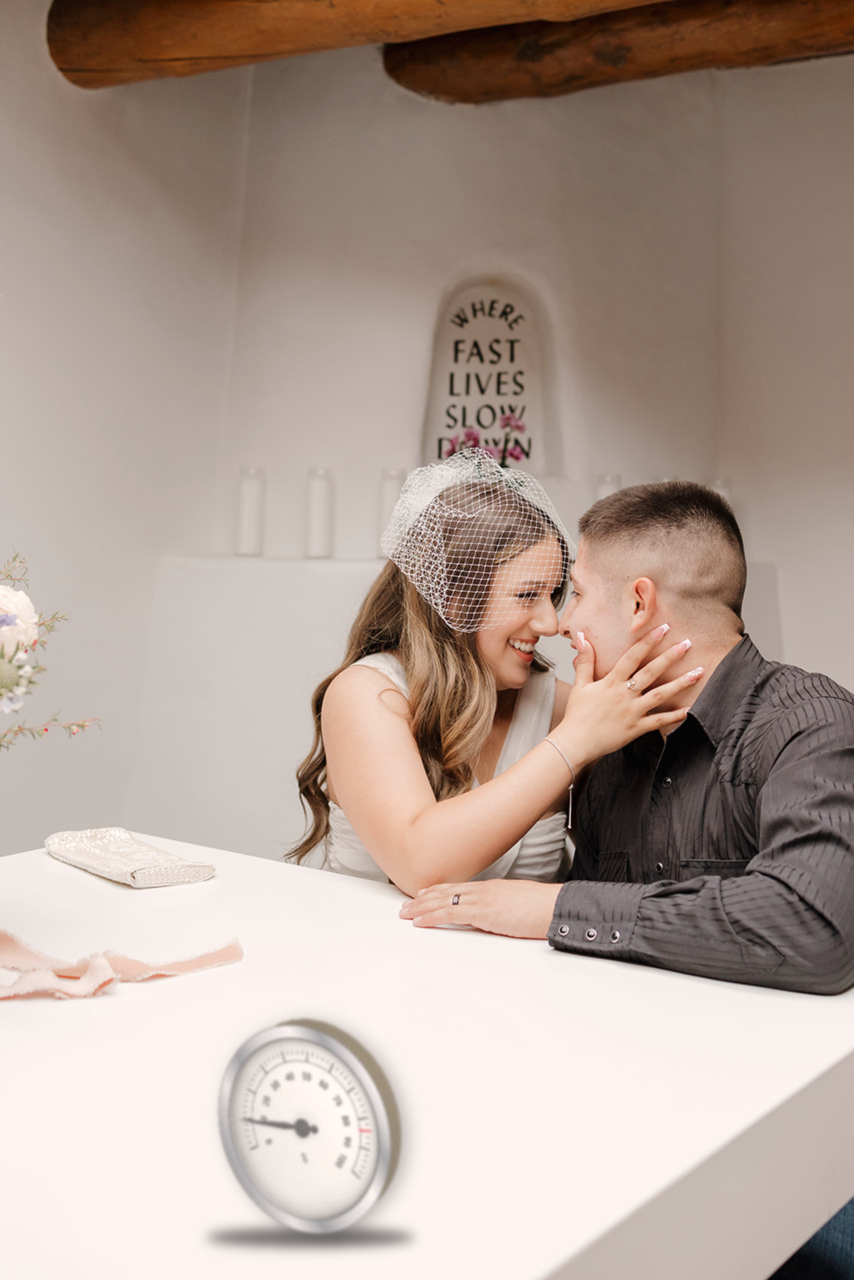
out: 10 %
